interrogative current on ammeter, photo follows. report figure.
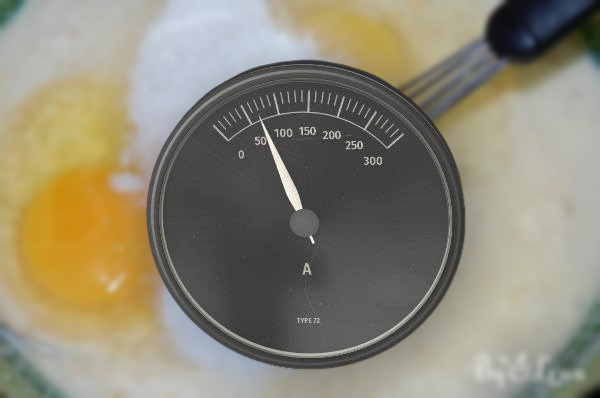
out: 70 A
